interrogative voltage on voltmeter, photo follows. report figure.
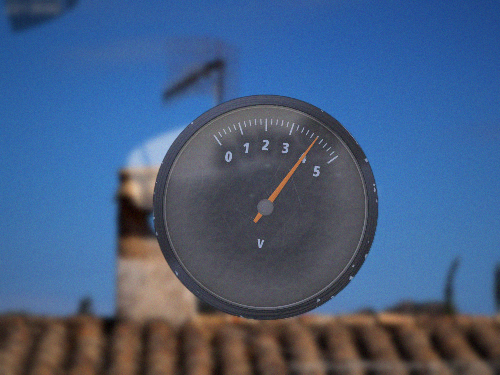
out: 4 V
